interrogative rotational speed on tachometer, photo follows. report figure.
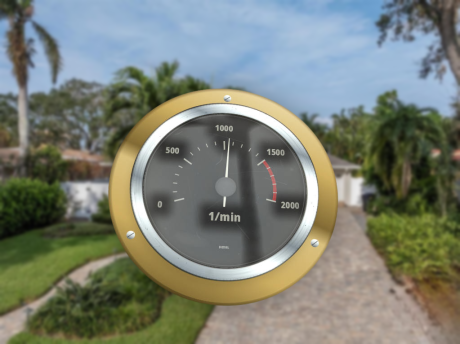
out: 1050 rpm
